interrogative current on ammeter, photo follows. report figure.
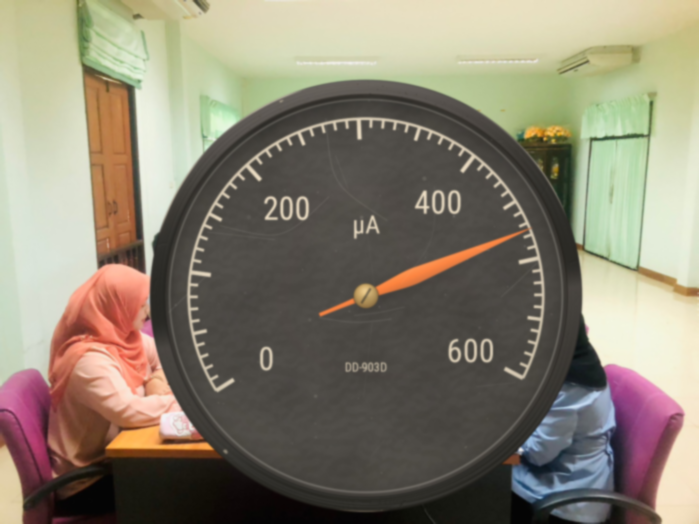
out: 475 µA
